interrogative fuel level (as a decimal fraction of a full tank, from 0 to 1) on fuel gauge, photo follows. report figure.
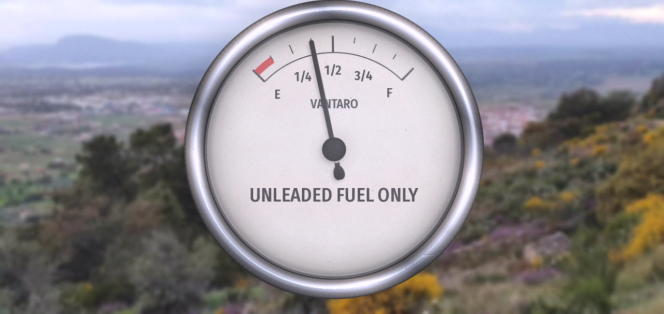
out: 0.375
